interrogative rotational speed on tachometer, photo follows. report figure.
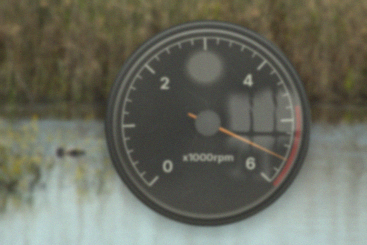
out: 5600 rpm
